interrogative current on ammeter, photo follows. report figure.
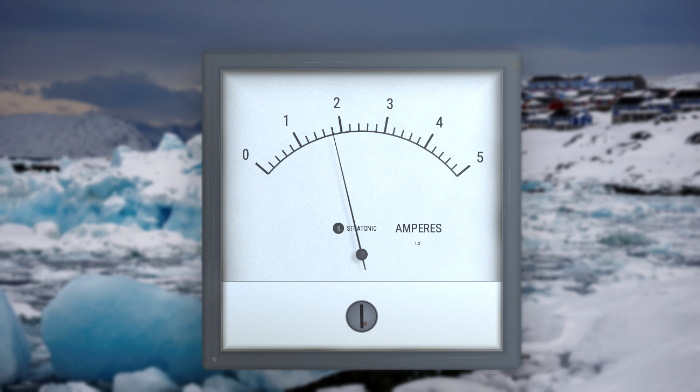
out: 1.8 A
